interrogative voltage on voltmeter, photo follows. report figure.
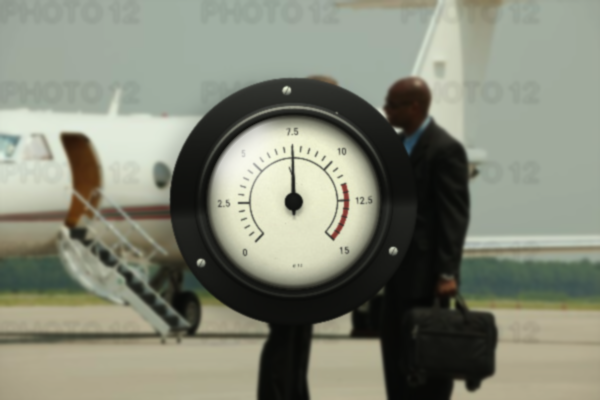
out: 7.5 V
